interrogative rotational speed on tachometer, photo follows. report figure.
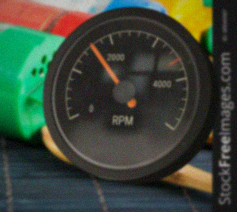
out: 1600 rpm
